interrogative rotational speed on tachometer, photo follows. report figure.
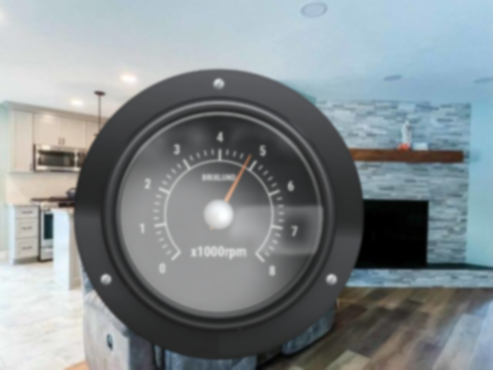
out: 4800 rpm
